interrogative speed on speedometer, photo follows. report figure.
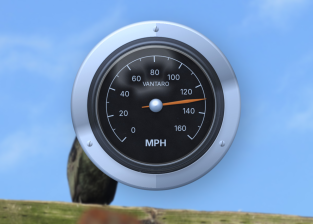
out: 130 mph
